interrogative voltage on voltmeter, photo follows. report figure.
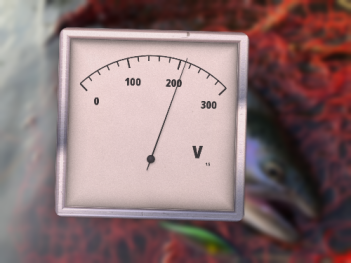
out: 210 V
